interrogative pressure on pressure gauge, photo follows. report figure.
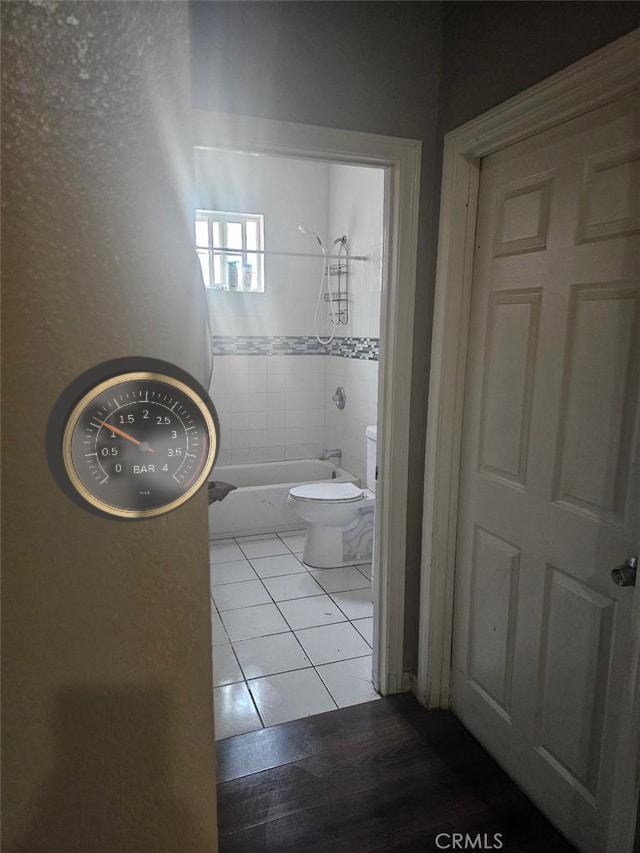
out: 1.1 bar
